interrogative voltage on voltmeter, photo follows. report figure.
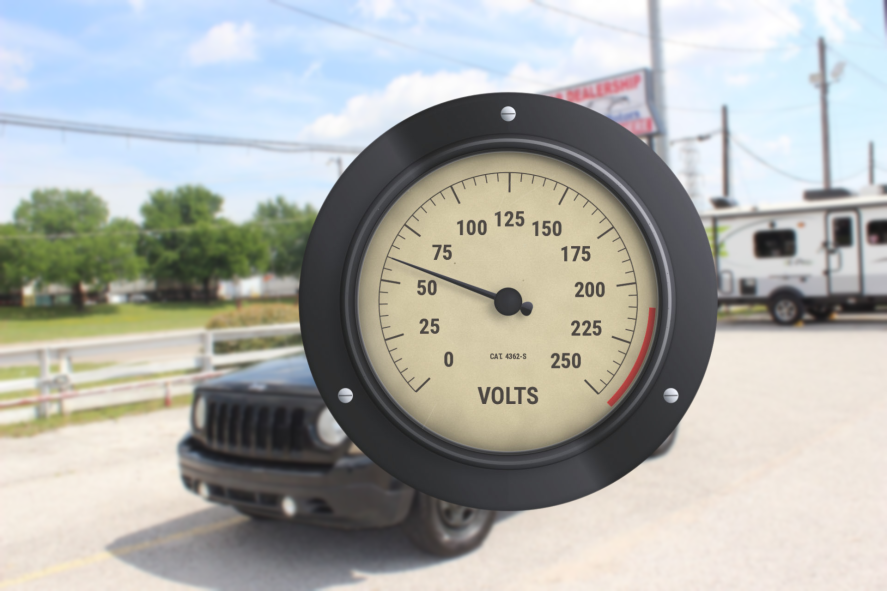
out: 60 V
